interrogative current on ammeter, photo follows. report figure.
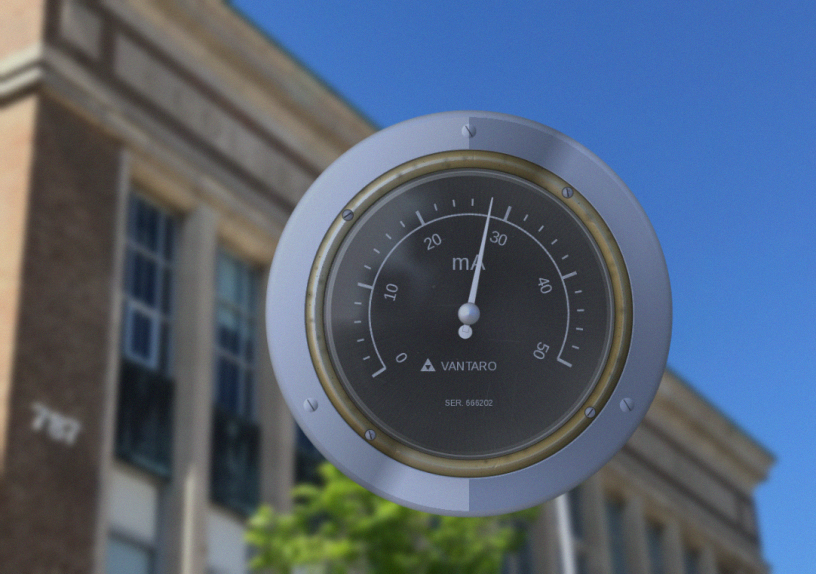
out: 28 mA
